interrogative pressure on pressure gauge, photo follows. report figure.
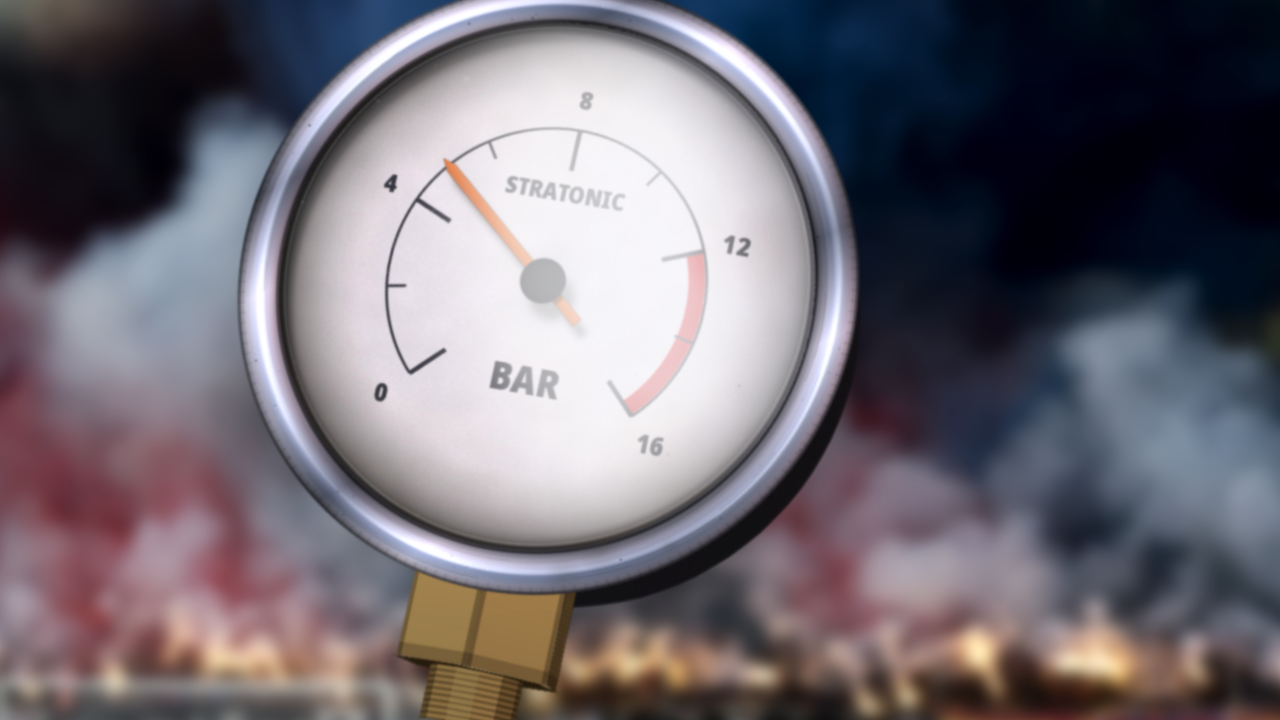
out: 5 bar
